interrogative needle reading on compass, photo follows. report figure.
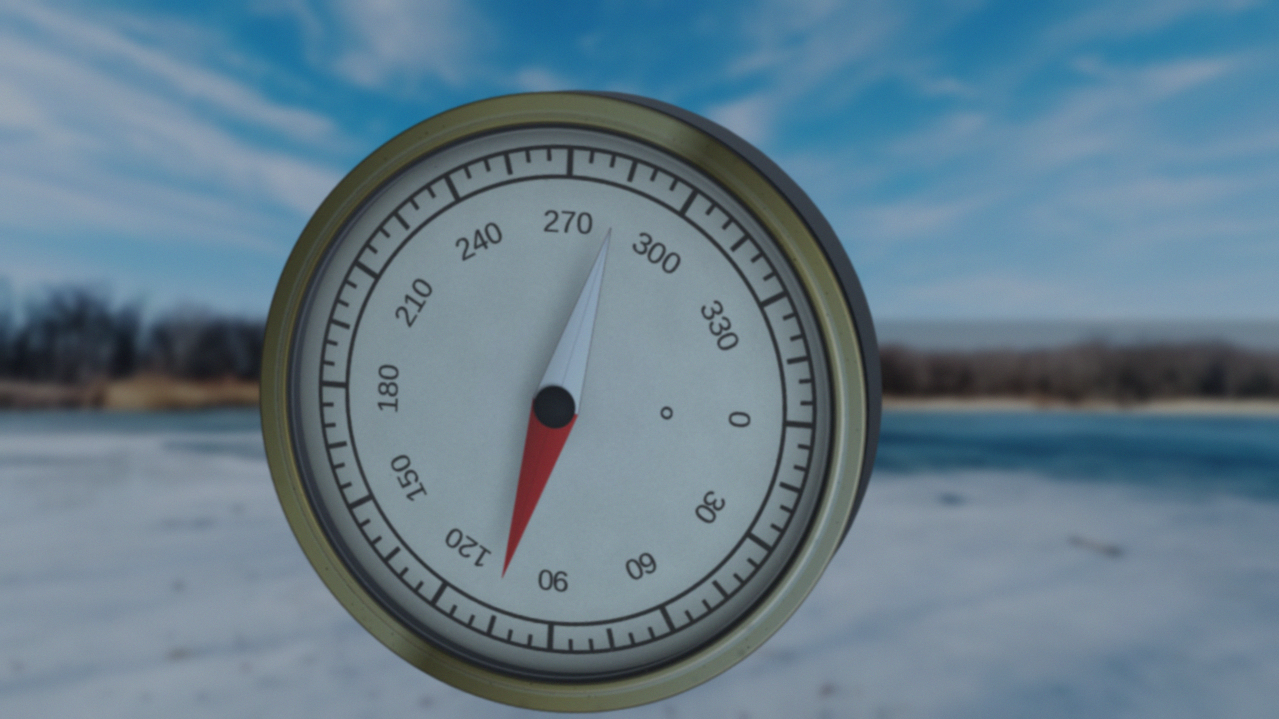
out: 105 °
